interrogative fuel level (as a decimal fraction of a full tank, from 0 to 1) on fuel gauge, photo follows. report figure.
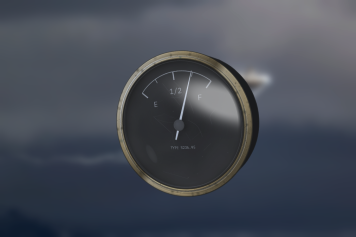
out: 0.75
